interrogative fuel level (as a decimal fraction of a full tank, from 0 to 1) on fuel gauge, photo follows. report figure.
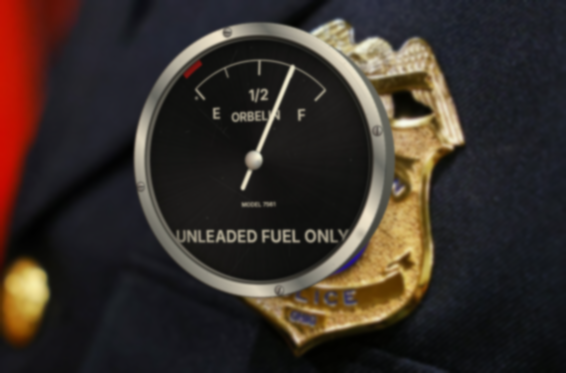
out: 0.75
